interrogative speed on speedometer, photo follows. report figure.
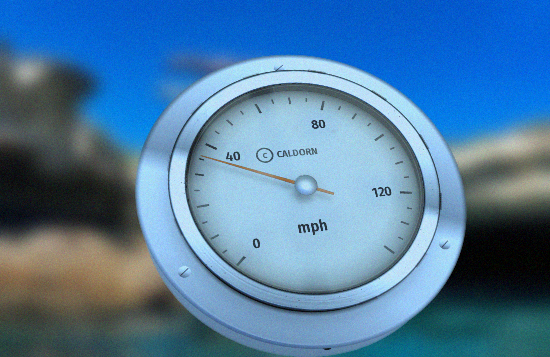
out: 35 mph
